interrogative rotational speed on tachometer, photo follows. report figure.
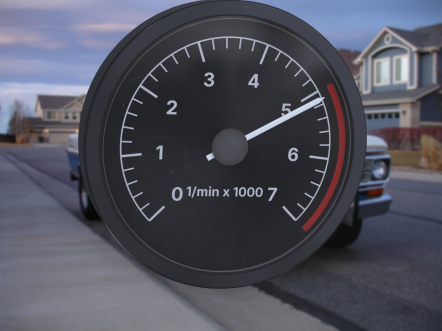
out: 5100 rpm
